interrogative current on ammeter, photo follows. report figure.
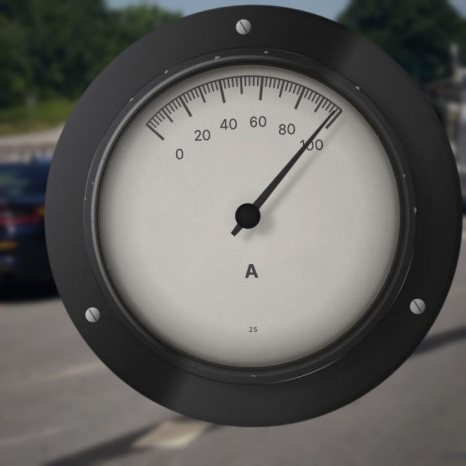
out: 98 A
